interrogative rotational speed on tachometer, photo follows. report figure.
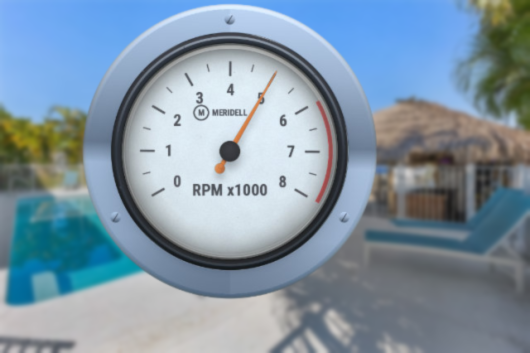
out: 5000 rpm
